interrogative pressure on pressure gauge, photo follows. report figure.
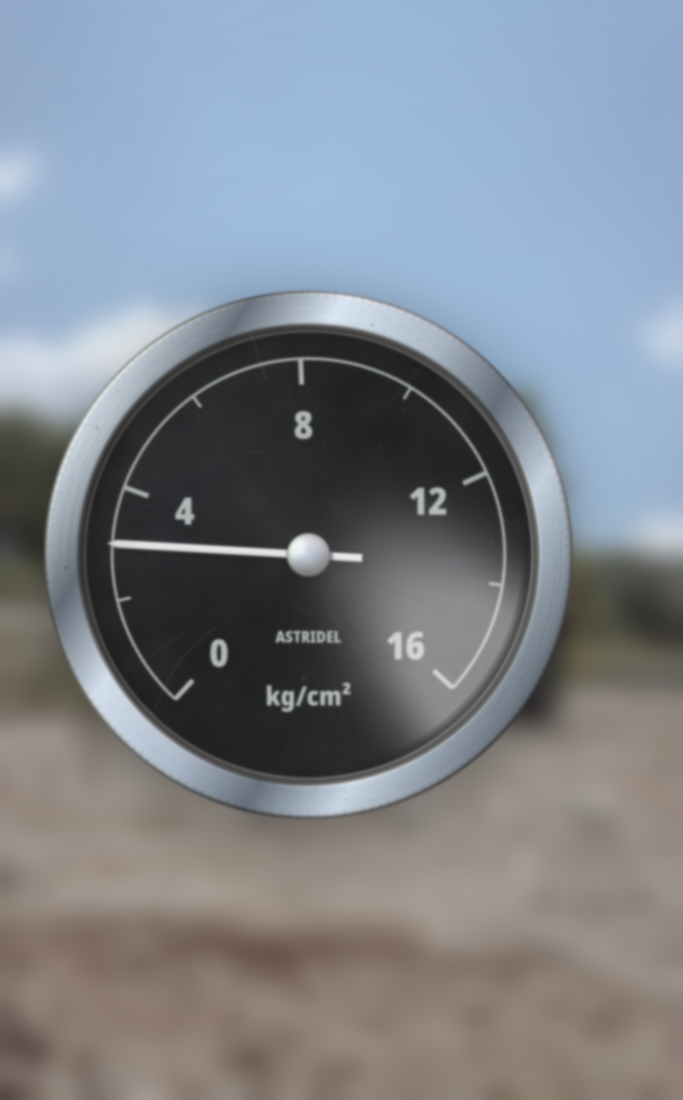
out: 3 kg/cm²
